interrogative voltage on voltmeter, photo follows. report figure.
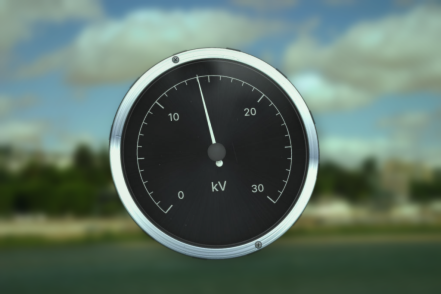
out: 14 kV
